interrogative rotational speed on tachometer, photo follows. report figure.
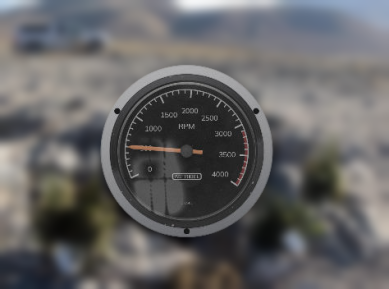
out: 500 rpm
